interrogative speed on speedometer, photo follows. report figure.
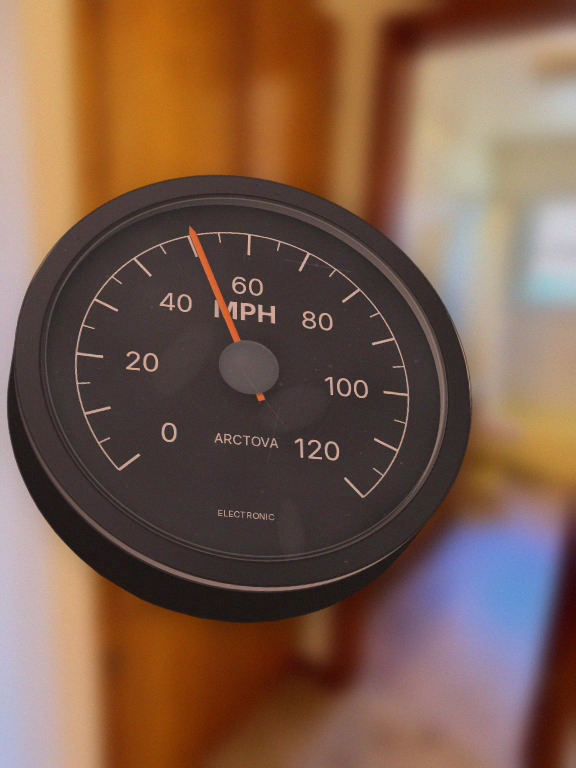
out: 50 mph
